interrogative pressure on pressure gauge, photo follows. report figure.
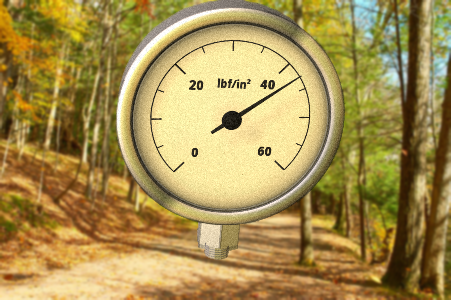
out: 42.5 psi
